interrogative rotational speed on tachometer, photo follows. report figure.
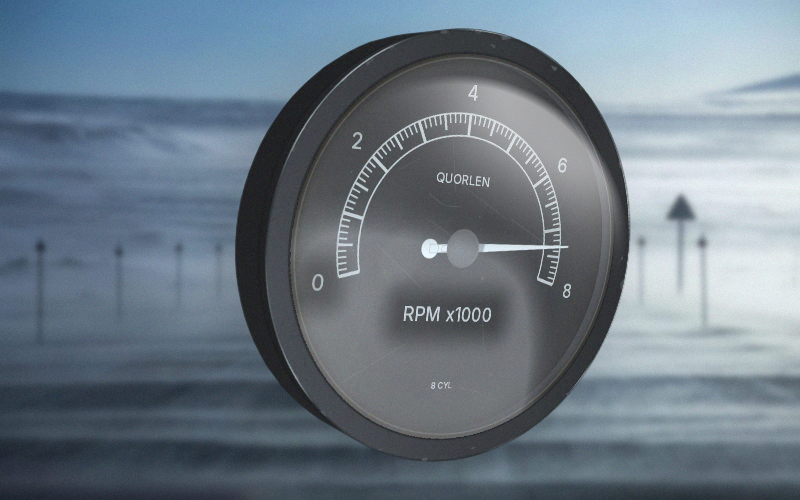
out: 7300 rpm
